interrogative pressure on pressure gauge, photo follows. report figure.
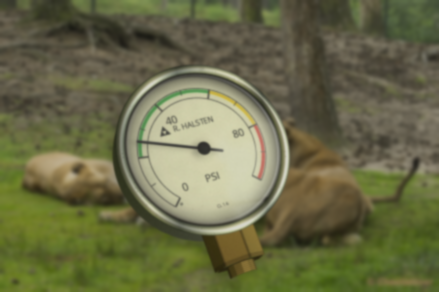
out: 25 psi
